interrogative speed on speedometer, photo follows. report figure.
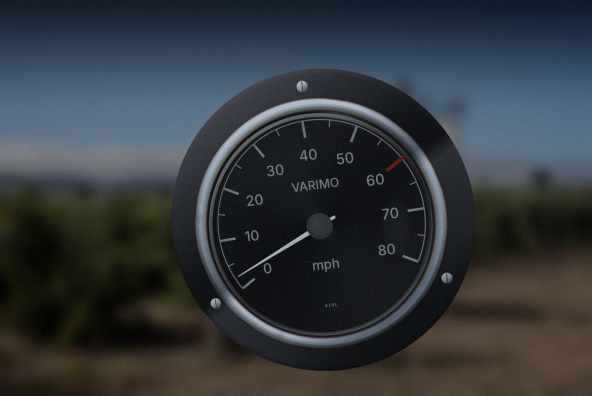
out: 2.5 mph
